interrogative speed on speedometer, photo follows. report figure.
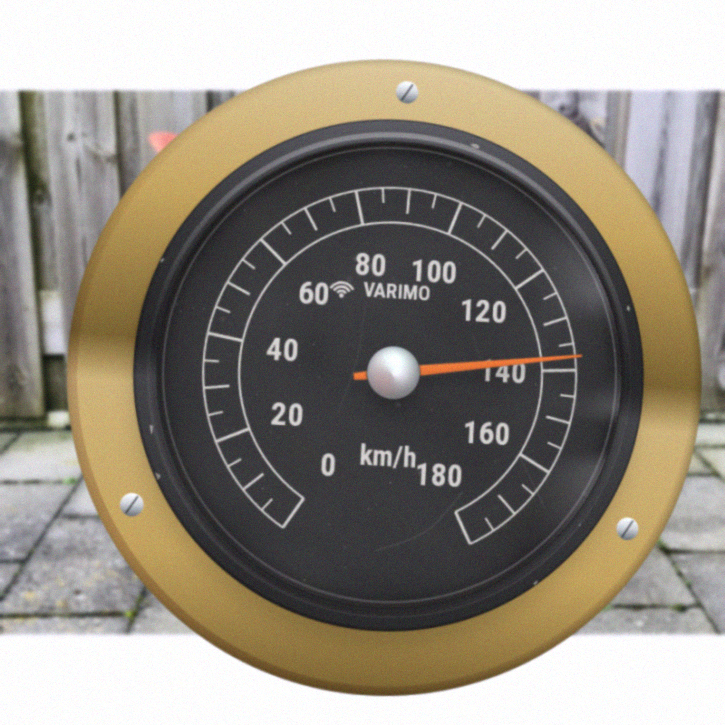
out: 137.5 km/h
